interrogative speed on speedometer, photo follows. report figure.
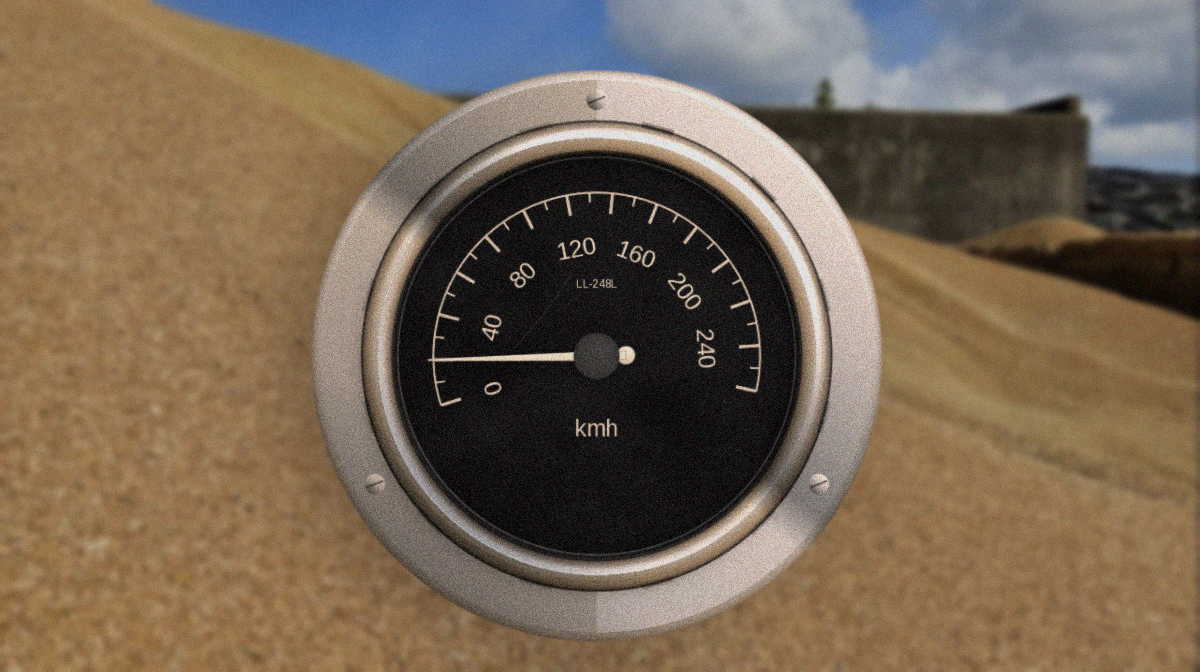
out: 20 km/h
